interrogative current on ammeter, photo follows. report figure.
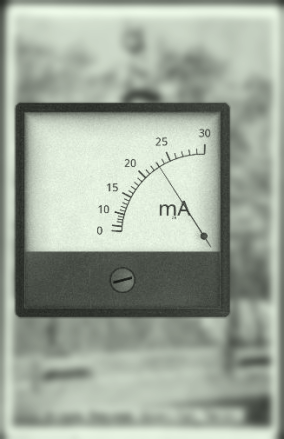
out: 23 mA
